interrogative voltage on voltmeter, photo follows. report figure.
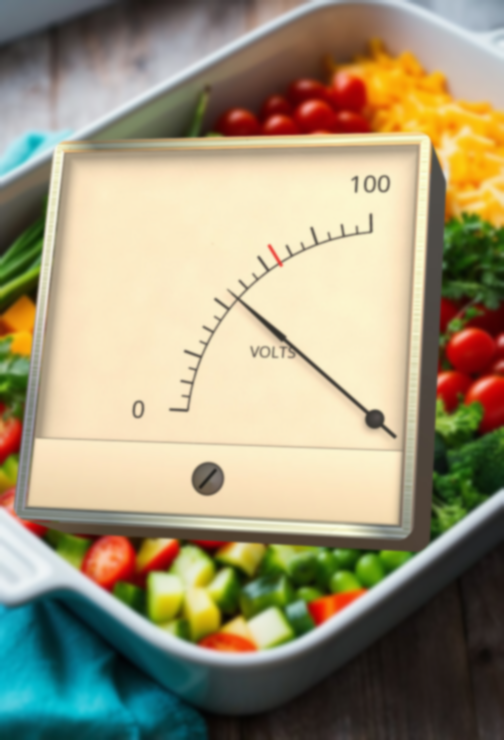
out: 45 V
